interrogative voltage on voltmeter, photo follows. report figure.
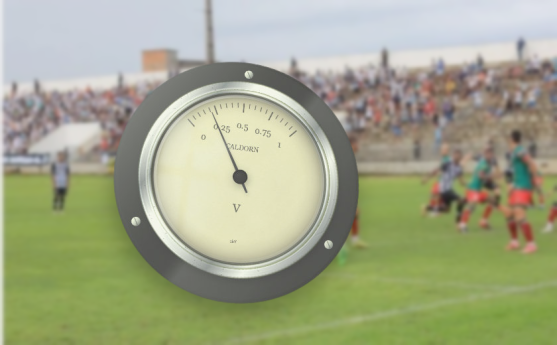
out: 0.2 V
